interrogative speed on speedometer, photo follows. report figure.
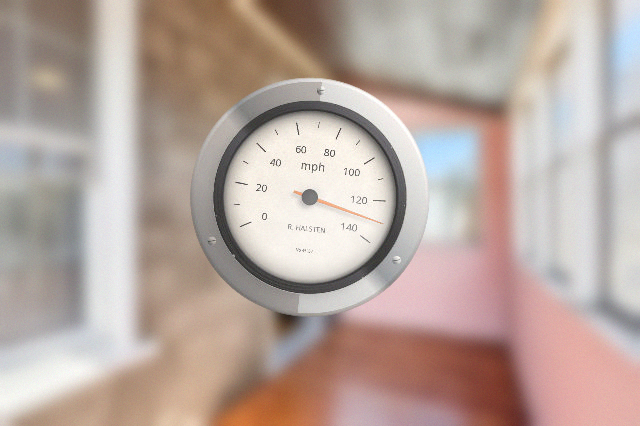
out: 130 mph
